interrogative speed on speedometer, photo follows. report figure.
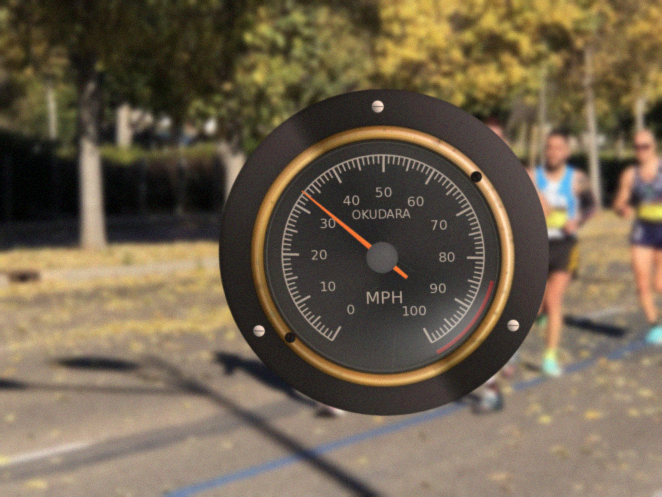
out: 33 mph
